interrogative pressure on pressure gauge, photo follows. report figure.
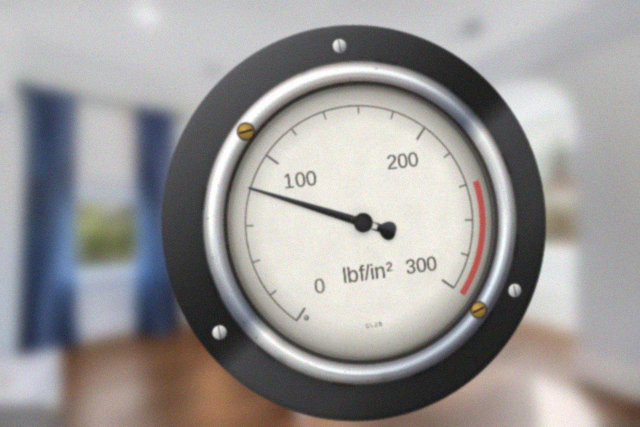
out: 80 psi
